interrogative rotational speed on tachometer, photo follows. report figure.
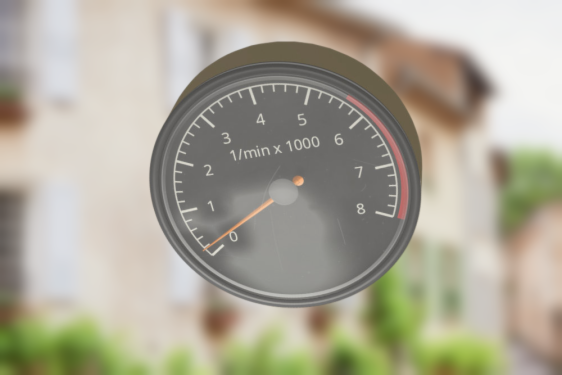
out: 200 rpm
